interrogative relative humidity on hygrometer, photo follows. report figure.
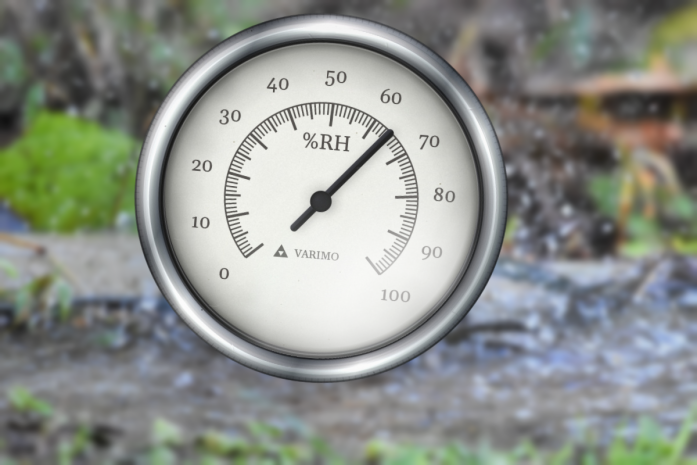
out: 64 %
